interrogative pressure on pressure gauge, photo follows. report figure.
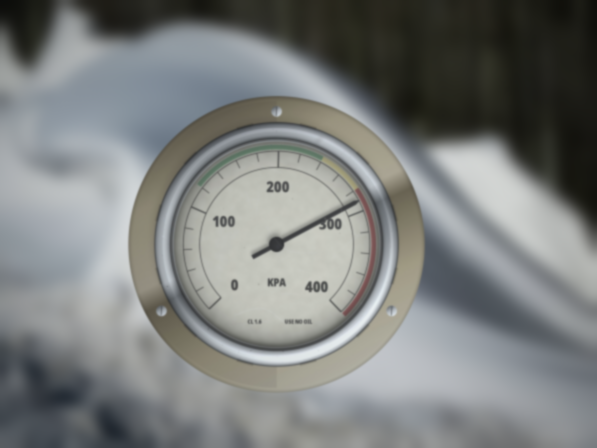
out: 290 kPa
